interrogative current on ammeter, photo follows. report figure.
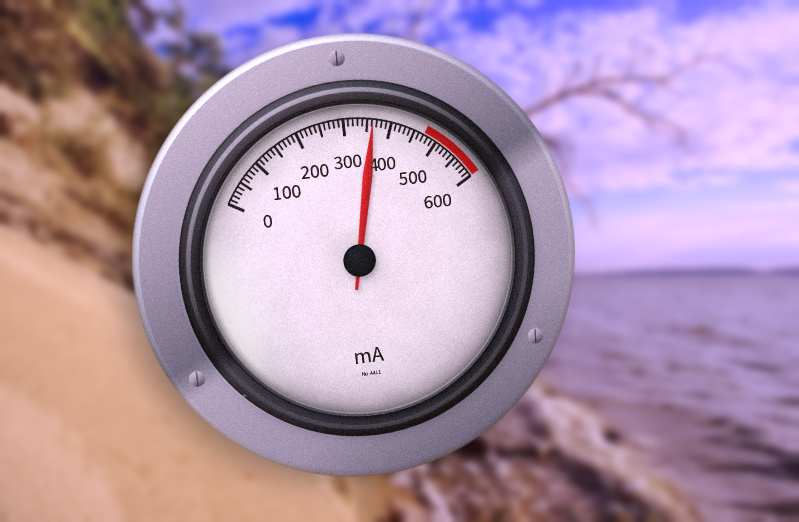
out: 360 mA
